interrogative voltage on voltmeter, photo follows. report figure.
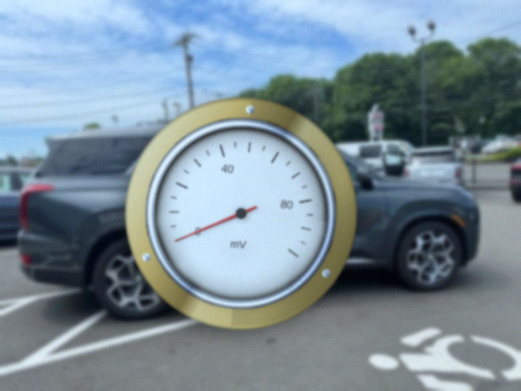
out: 0 mV
